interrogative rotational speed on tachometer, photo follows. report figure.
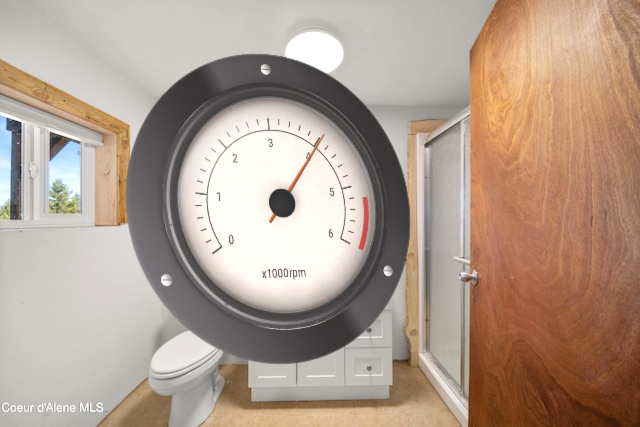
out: 4000 rpm
